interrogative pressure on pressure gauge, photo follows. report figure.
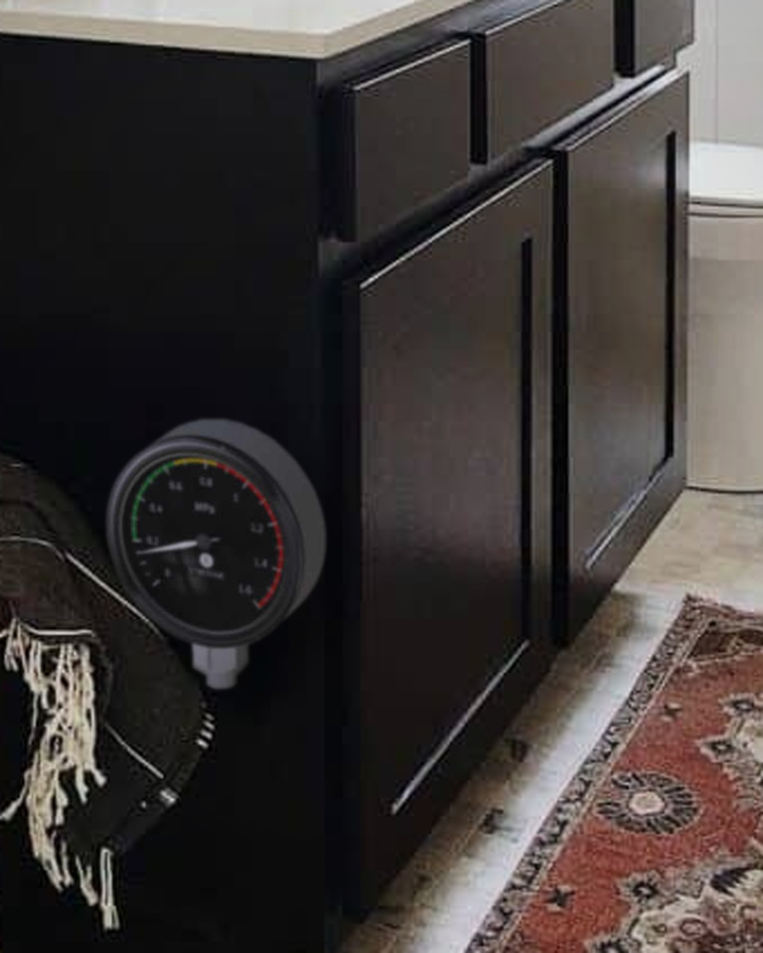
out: 0.15 MPa
